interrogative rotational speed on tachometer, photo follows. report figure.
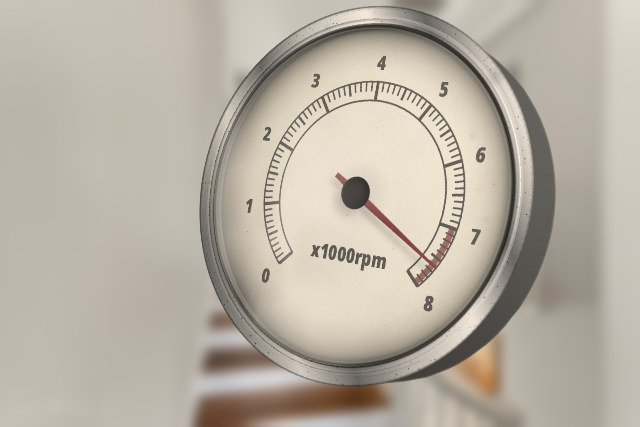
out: 7600 rpm
